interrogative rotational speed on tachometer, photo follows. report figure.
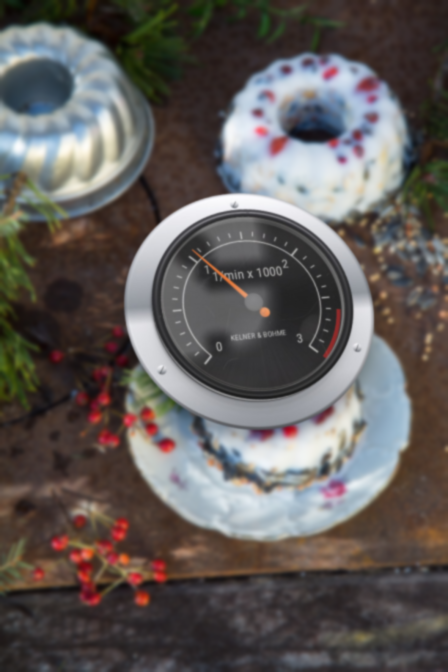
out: 1050 rpm
